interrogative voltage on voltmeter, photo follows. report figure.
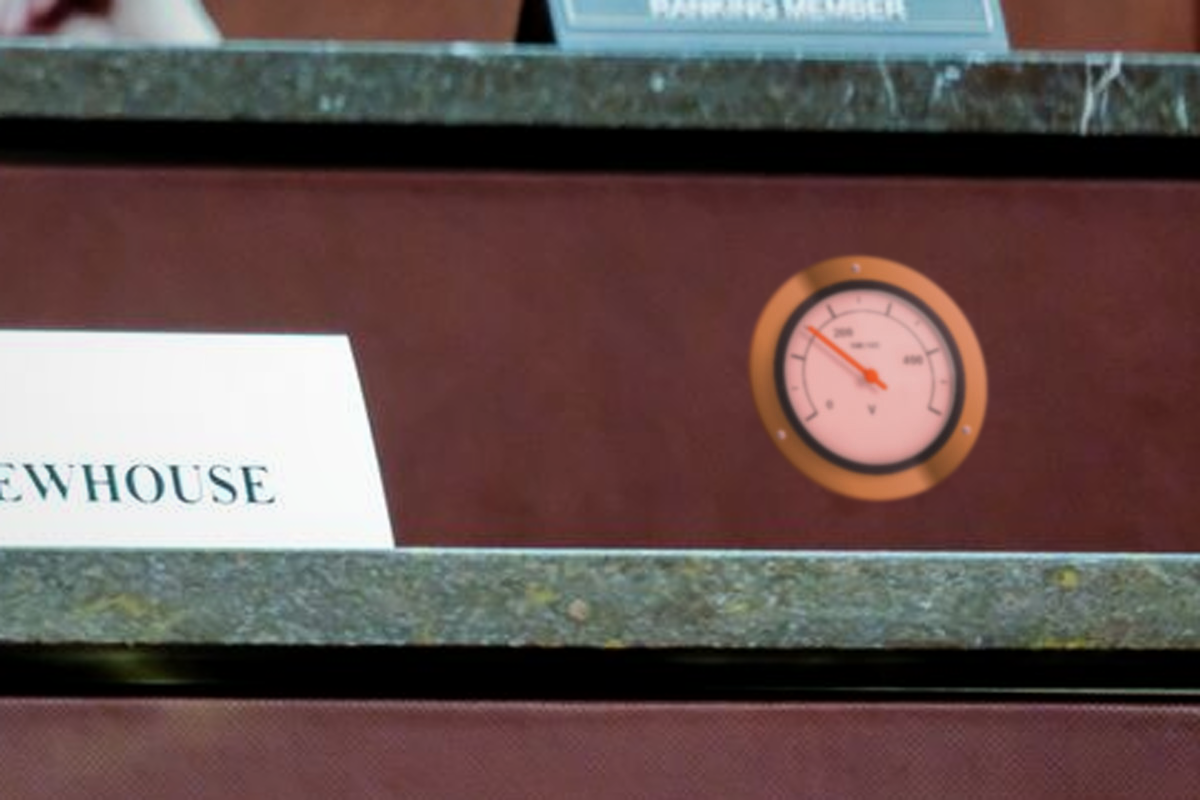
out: 150 V
